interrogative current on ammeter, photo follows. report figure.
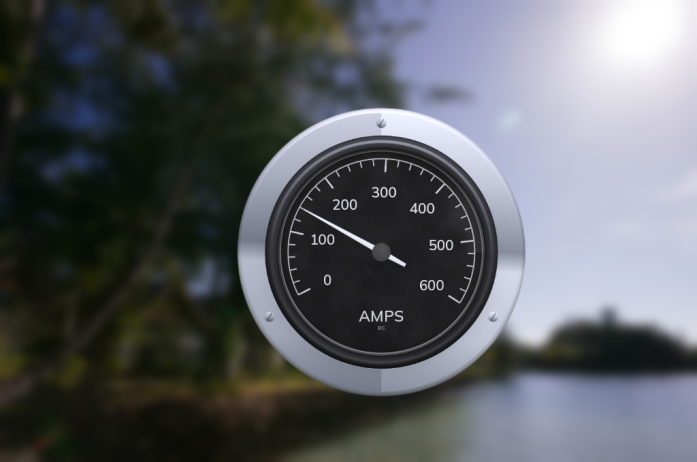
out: 140 A
